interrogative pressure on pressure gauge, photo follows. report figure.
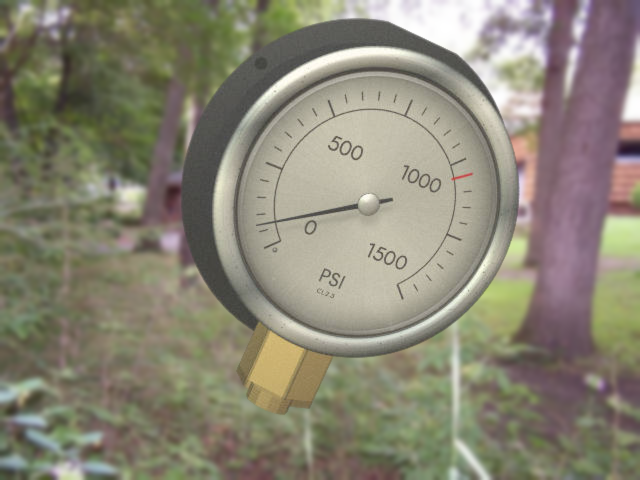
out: 75 psi
